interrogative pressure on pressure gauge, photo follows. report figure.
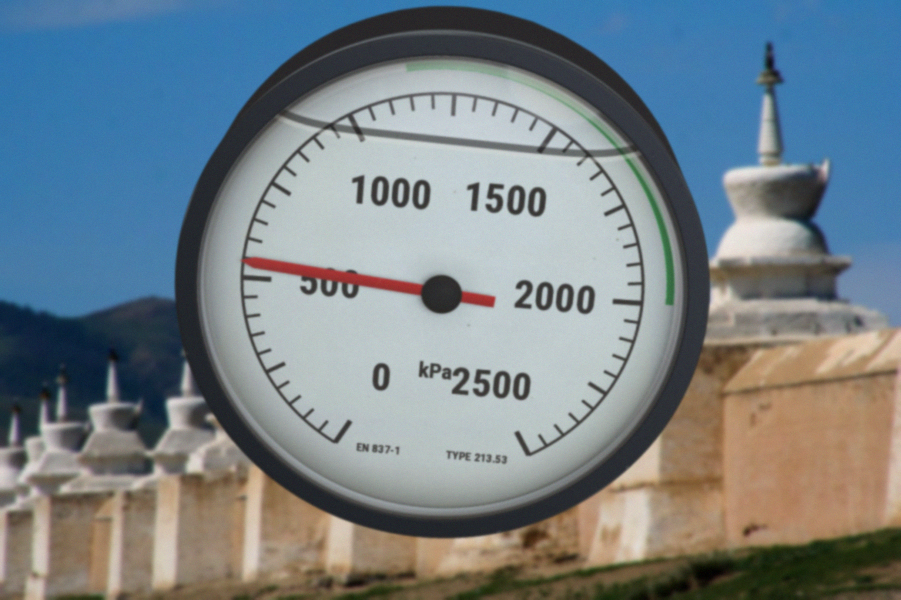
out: 550 kPa
